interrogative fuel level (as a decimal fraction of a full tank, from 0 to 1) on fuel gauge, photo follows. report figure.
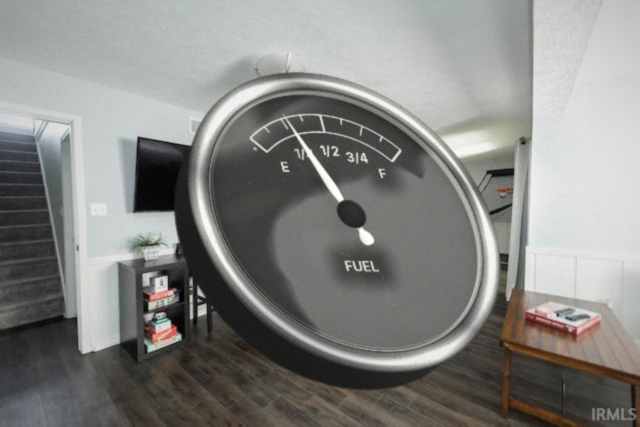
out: 0.25
